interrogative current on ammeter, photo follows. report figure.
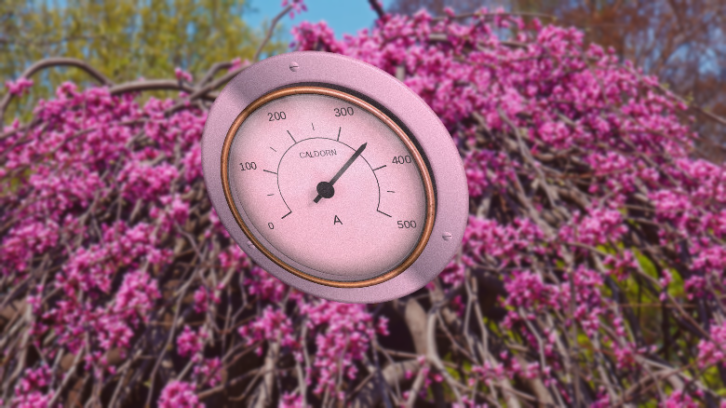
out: 350 A
